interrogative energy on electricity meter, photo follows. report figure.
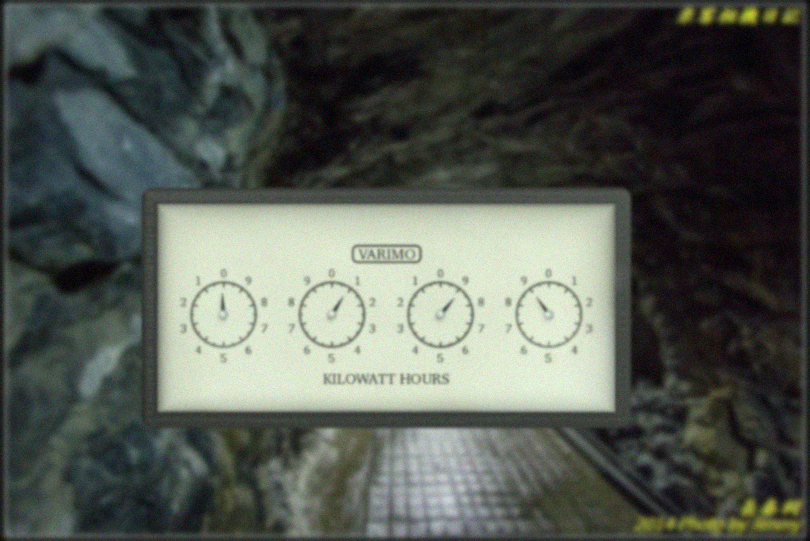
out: 89 kWh
